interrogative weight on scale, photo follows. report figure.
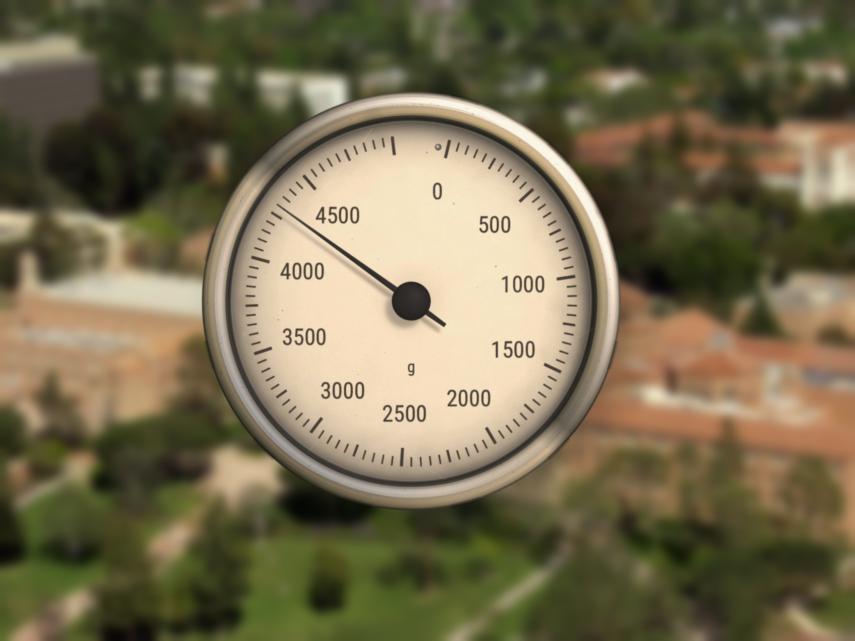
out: 4300 g
